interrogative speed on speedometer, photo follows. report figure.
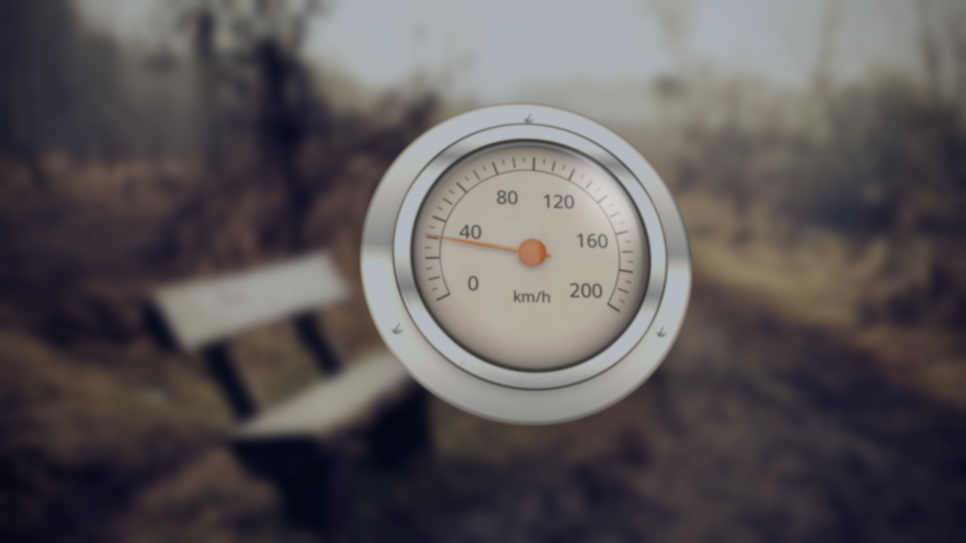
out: 30 km/h
